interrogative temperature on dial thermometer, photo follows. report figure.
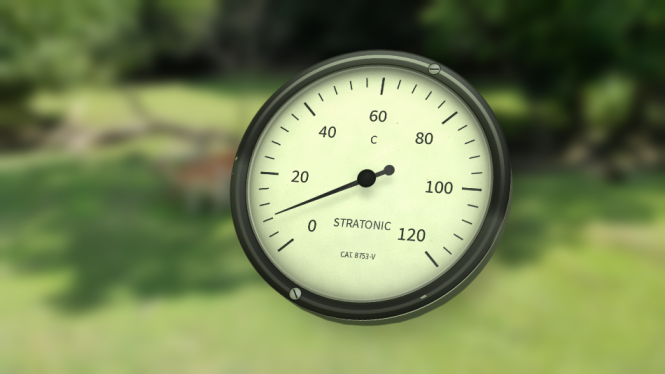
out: 8 °C
